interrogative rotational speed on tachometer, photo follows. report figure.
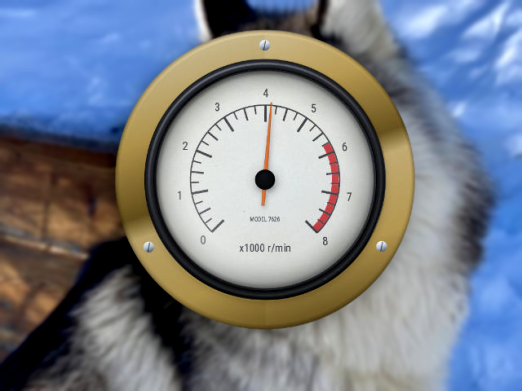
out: 4125 rpm
